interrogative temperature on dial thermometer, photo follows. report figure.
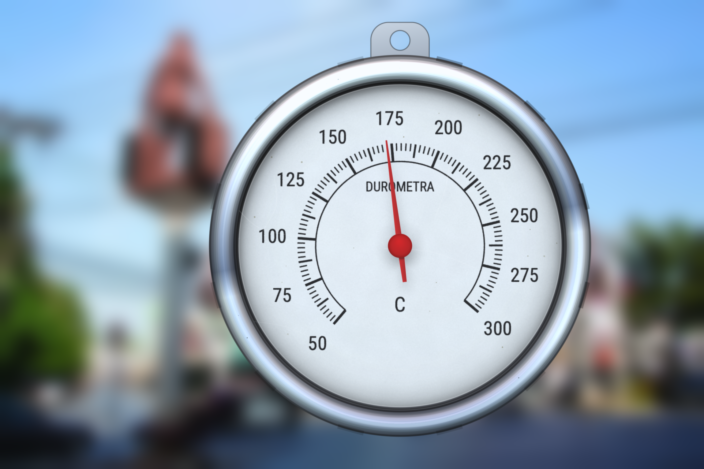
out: 172.5 °C
